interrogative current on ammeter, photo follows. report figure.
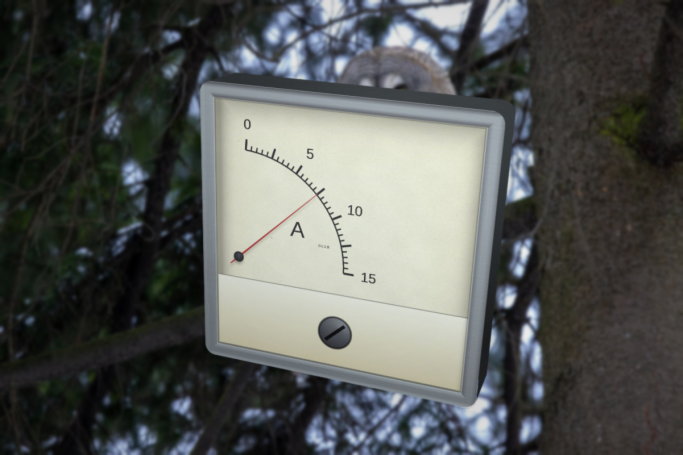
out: 7.5 A
